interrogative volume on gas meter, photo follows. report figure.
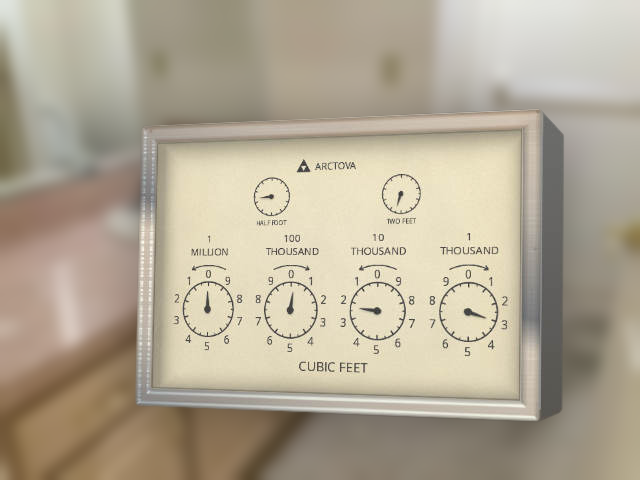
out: 2300 ft³
